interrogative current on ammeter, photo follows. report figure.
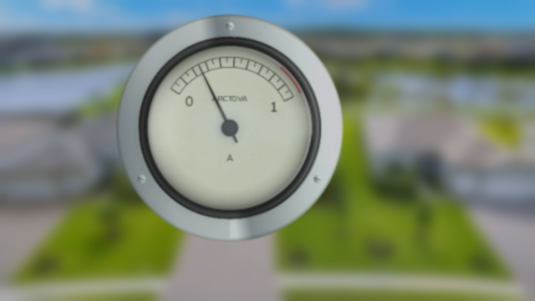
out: 0.25 A
